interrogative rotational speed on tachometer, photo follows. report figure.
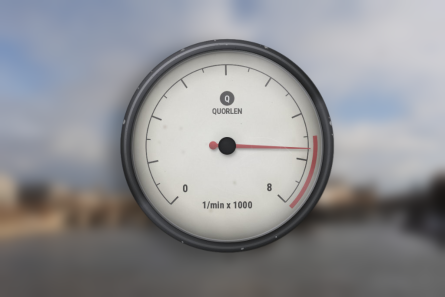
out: 6750 rpm
